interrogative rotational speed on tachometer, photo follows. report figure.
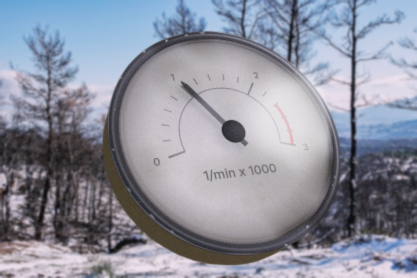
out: 1000 rpm
